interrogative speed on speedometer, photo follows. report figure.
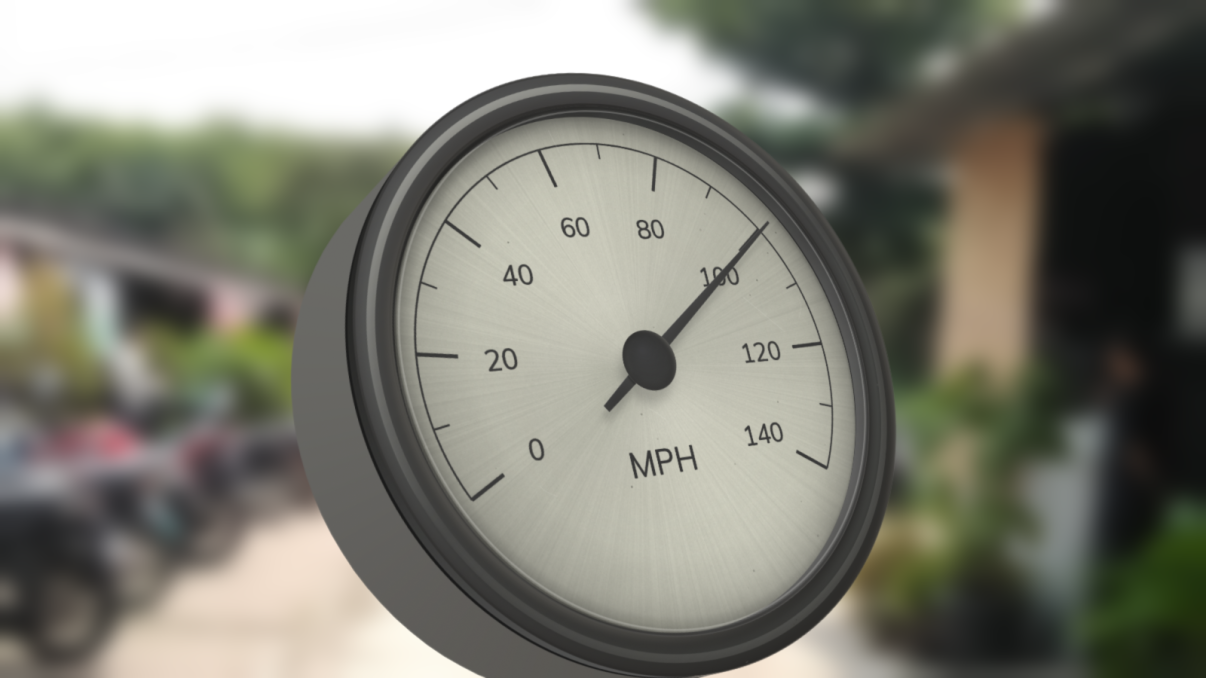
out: 100 mph
